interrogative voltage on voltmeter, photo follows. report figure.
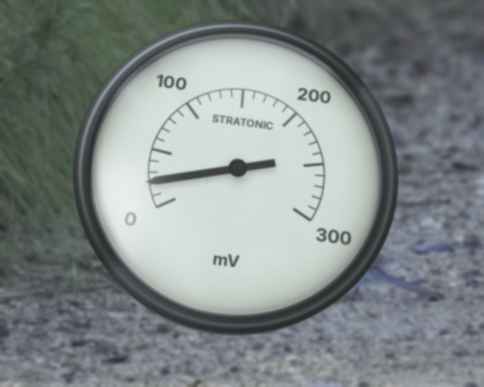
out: 20 mV
